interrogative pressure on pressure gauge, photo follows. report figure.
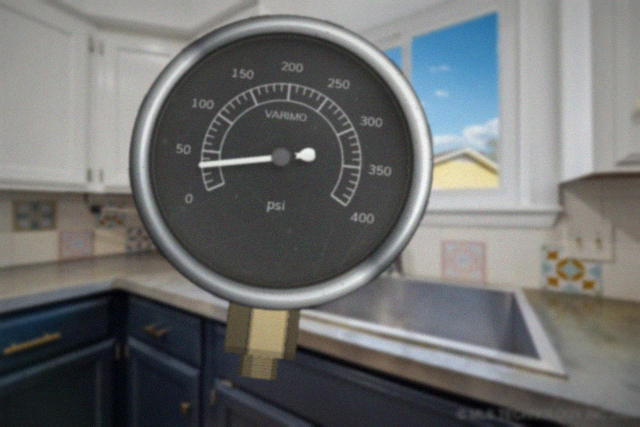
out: 30 psi
